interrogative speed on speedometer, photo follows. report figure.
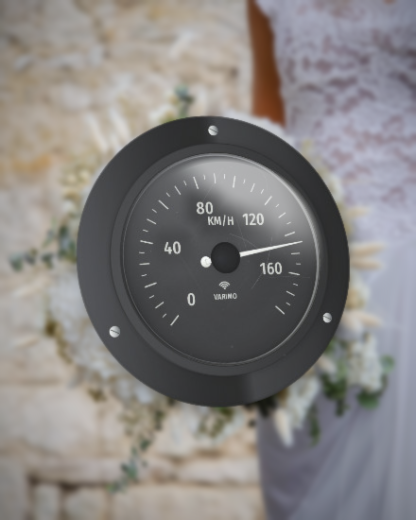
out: 145 km/h
